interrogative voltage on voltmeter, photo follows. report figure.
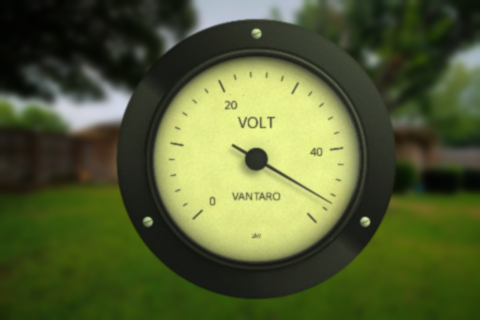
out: 47 V
